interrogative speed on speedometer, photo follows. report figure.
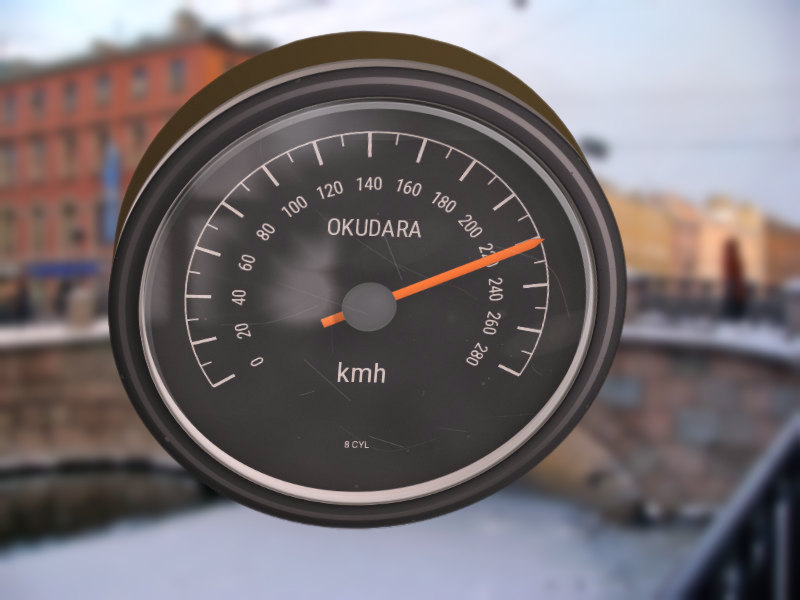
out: 220 km/h
